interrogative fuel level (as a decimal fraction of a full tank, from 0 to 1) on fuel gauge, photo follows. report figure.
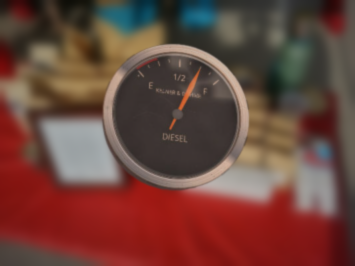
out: 0.75
